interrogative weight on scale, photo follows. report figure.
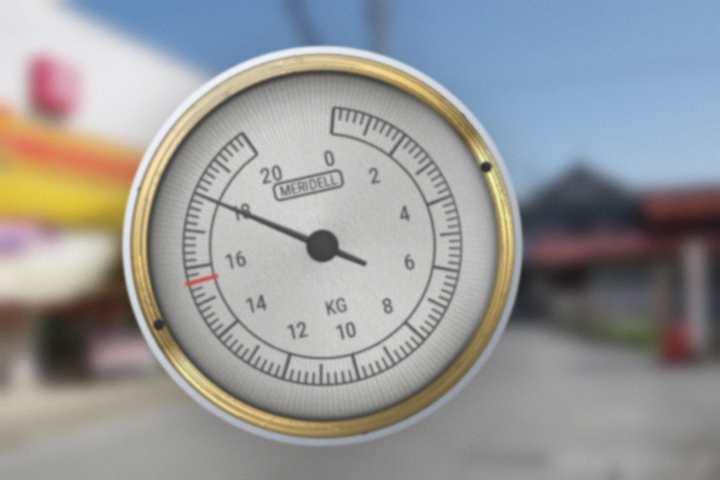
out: 18 kg
